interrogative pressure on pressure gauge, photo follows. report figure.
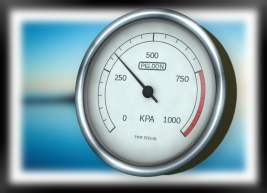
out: 325 kPa
